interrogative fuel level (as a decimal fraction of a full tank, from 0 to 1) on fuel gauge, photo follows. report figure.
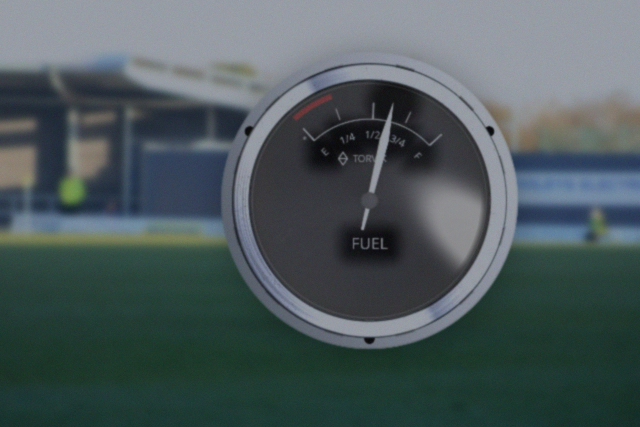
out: 0.625
